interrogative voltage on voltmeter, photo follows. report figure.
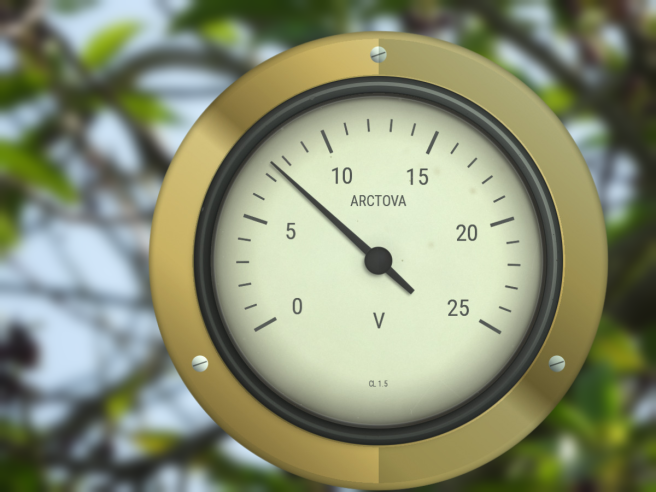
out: 7.5 V
